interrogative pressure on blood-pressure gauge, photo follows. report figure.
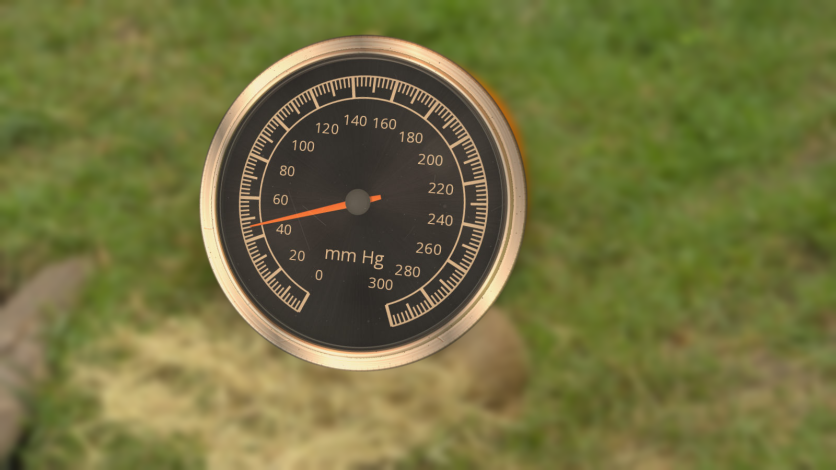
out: 46 mmHg
